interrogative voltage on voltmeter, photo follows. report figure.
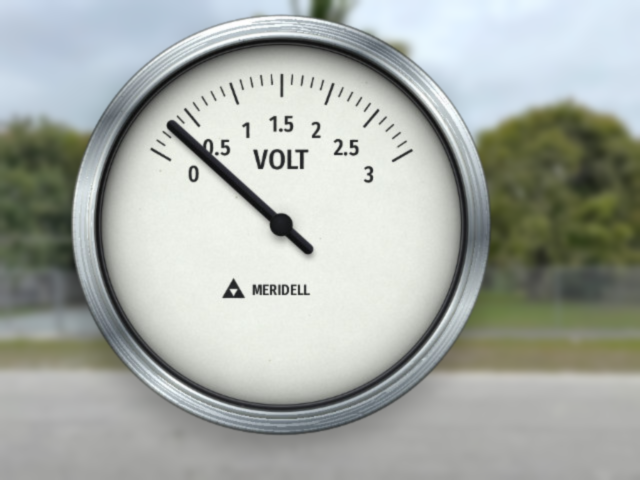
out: 0.3 V
